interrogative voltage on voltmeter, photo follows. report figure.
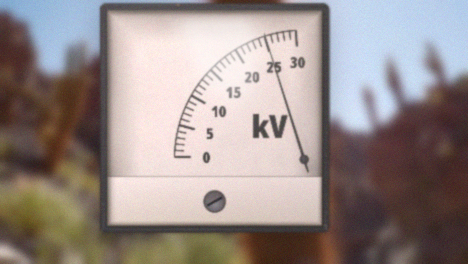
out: 25 kV
